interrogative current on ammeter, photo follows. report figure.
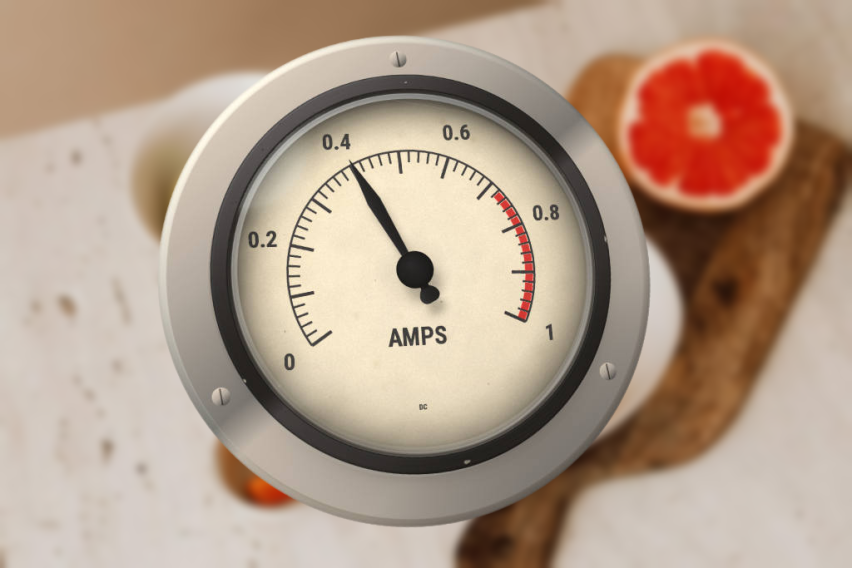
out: 0.4 A
